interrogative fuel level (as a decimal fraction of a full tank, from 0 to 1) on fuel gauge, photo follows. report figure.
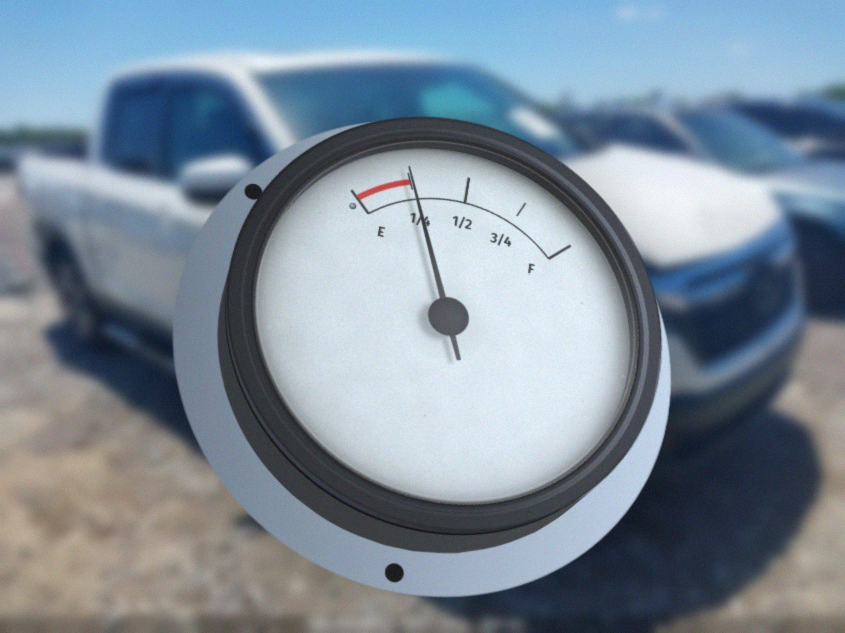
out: 0.25
